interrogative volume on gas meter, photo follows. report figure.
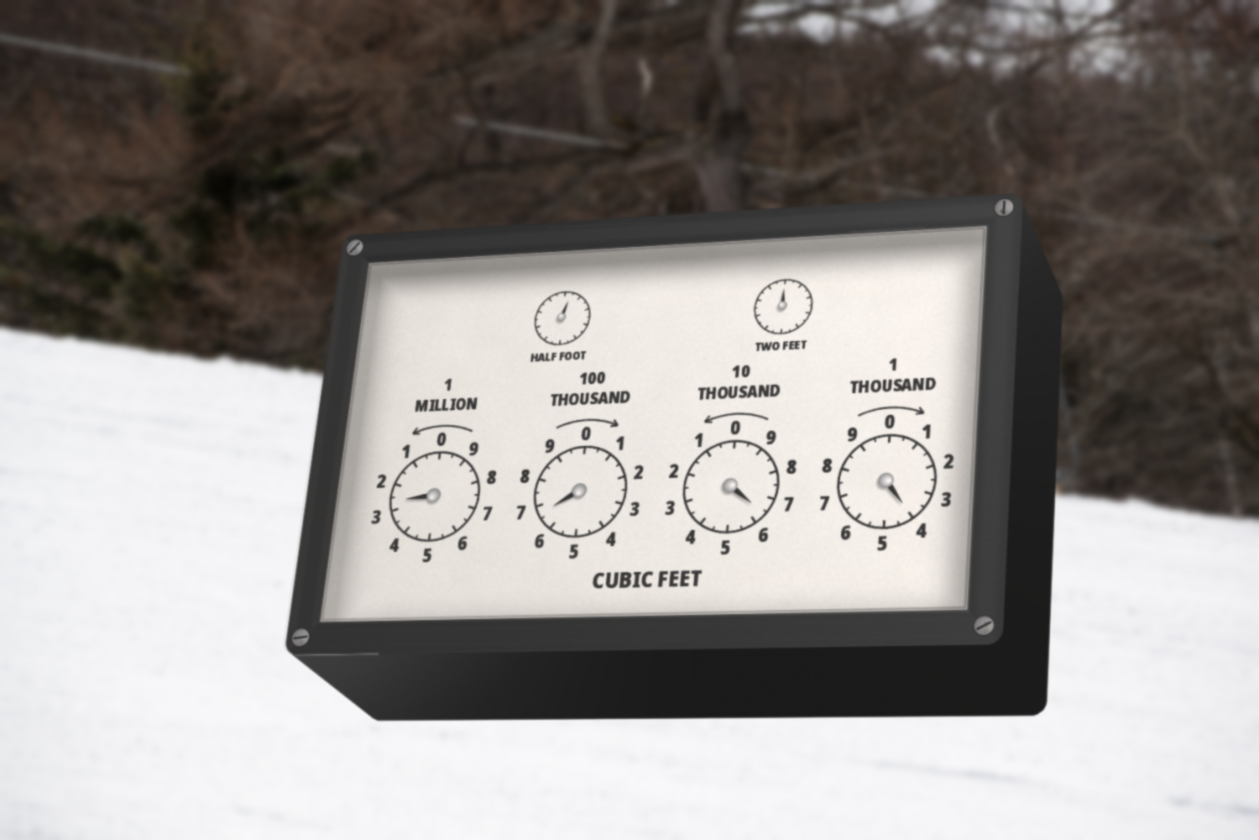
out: 266400 ft³
